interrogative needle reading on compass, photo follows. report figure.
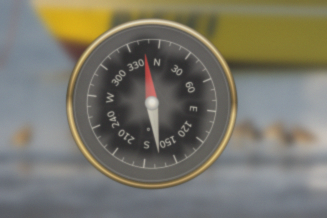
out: 345 °
